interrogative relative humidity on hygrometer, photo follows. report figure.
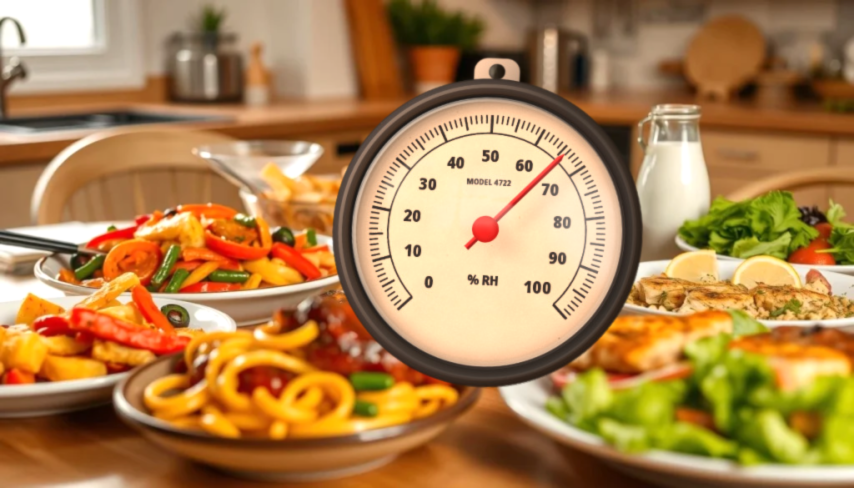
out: 66 %
